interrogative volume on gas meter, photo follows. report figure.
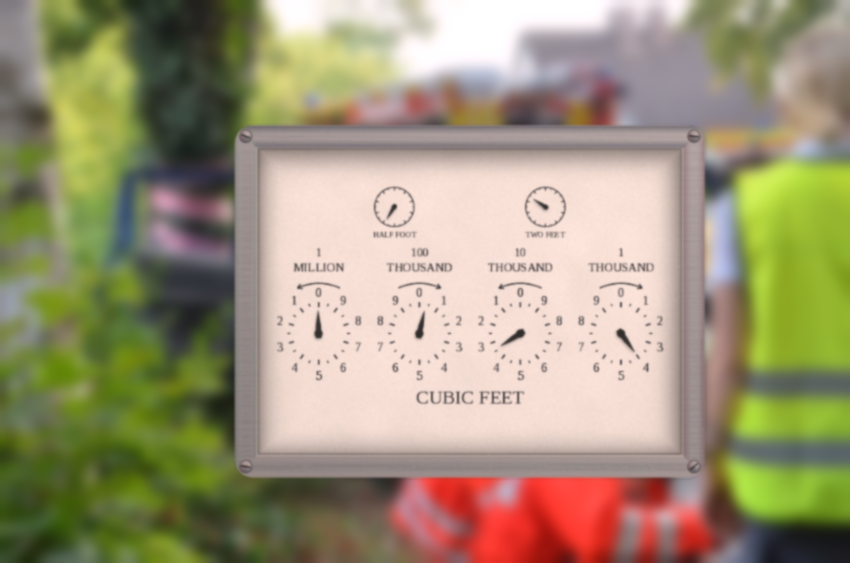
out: 3400 ft³
